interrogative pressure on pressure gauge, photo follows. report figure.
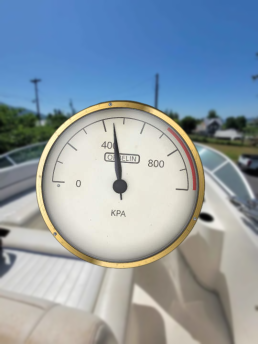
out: 450 kPa
